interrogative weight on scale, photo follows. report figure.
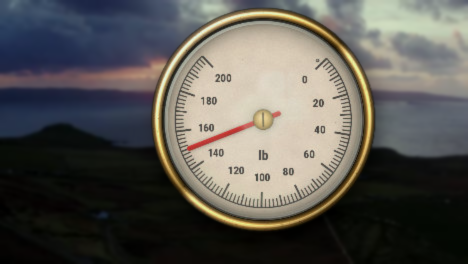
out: 150 lb
